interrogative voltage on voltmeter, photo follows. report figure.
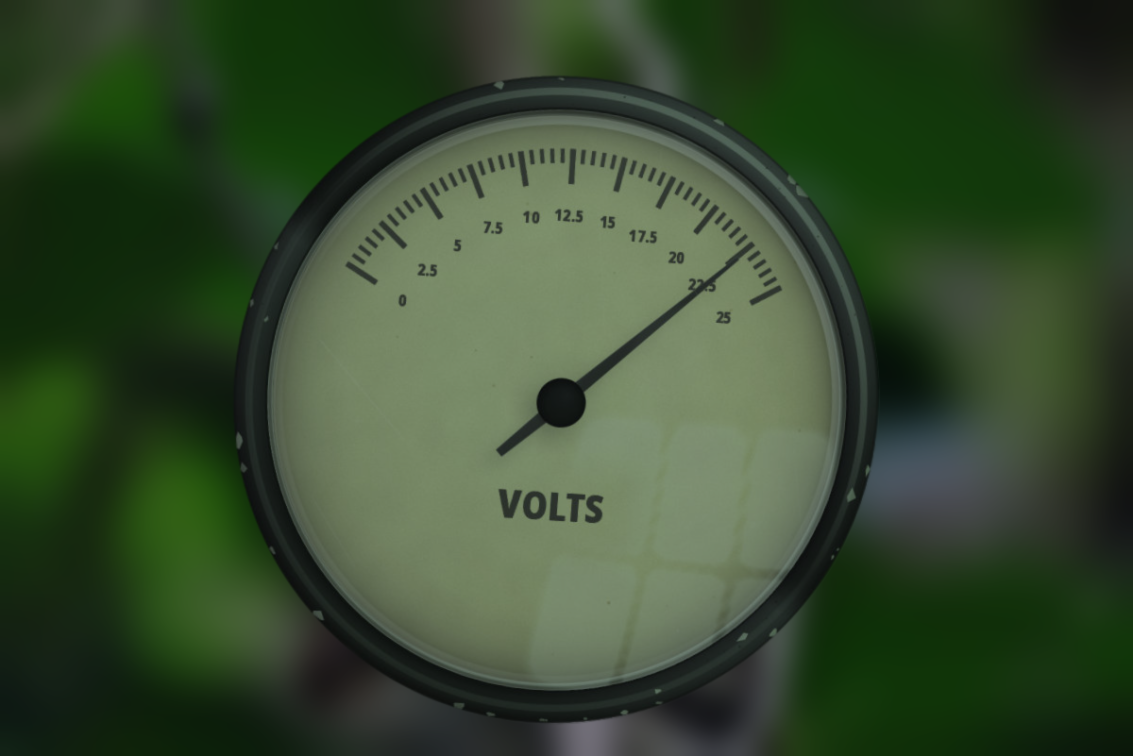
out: 22.5 V
